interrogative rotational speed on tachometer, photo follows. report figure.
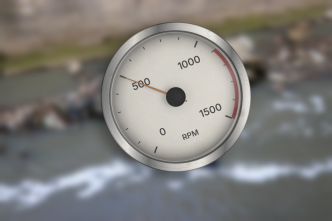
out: 500 rpm
